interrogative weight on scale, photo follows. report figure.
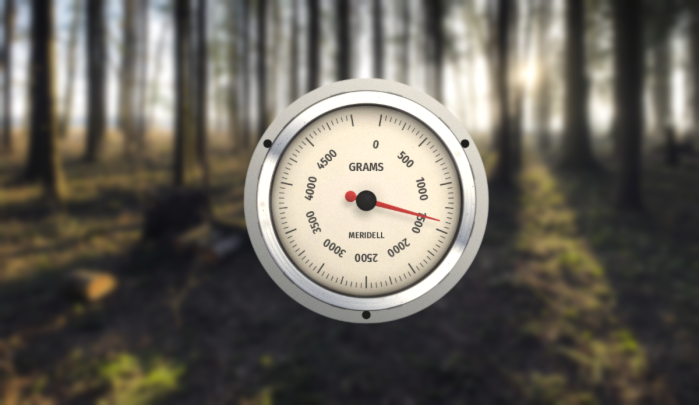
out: 1400 g
